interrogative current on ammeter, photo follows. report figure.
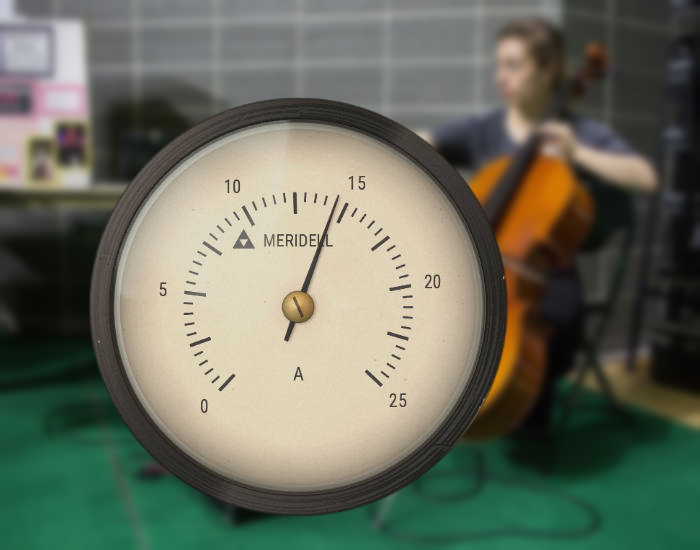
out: 14.5 A
